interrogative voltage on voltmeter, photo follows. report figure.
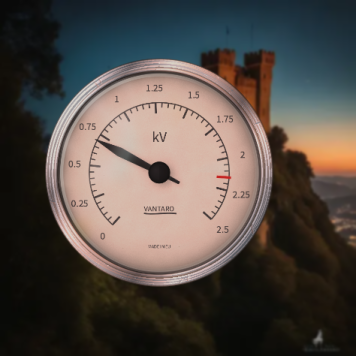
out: 0.7 kV
